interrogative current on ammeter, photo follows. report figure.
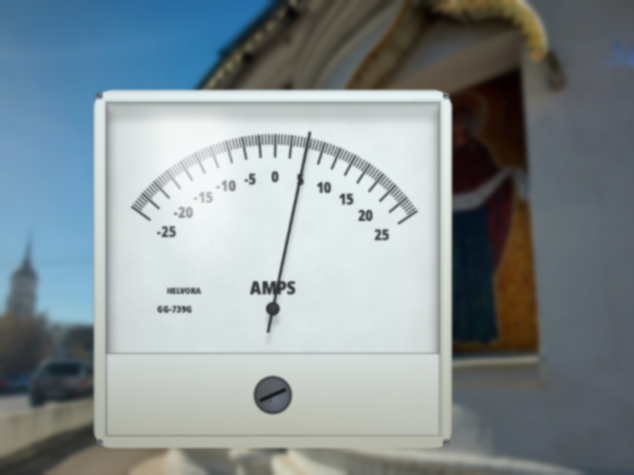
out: 5 A
